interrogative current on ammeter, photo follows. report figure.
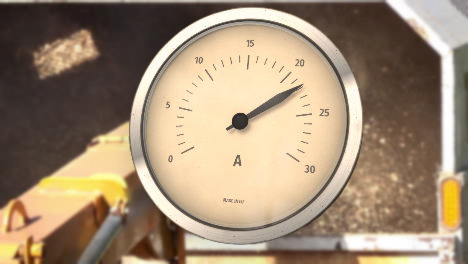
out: 22 A
